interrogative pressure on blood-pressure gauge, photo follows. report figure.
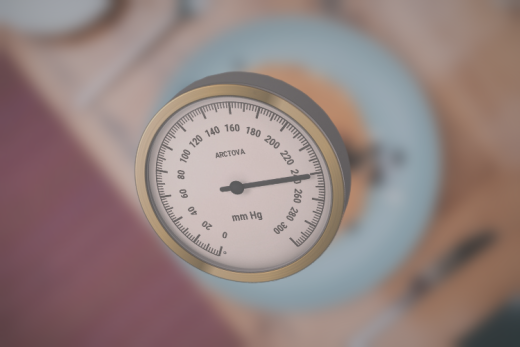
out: 240 mmHg
